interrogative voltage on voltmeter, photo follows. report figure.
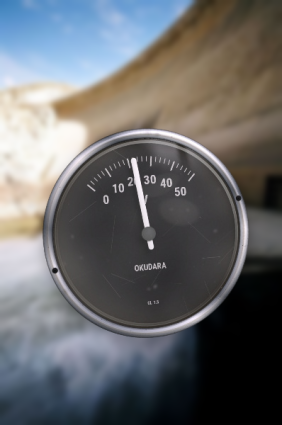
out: 22 V
